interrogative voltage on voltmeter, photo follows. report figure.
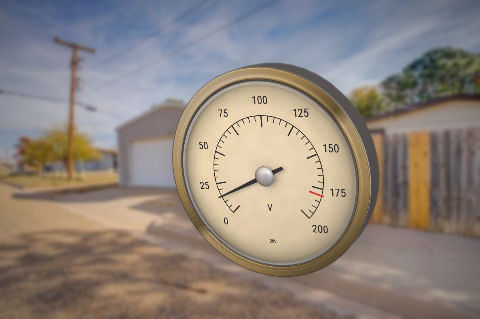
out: 15 V
